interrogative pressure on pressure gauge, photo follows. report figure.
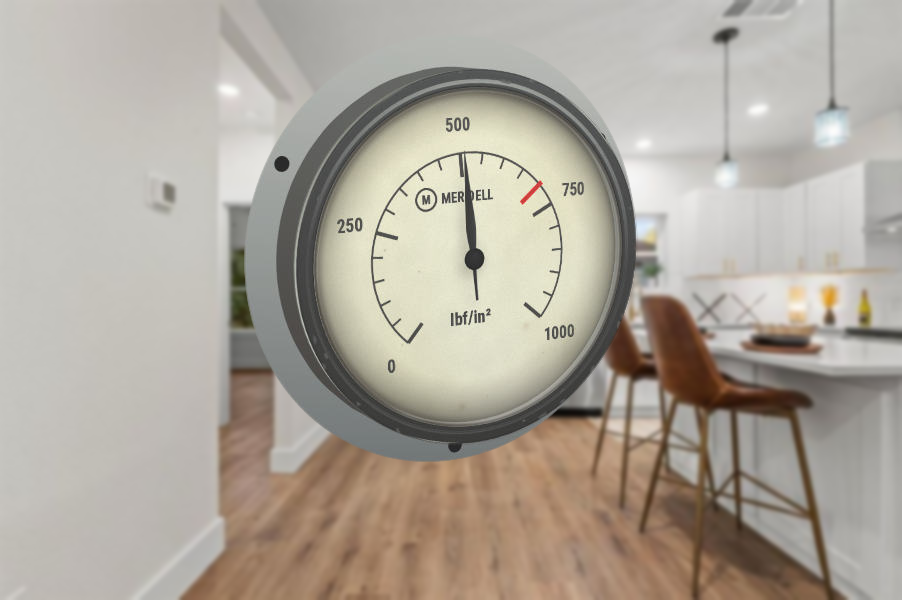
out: 500 psi
